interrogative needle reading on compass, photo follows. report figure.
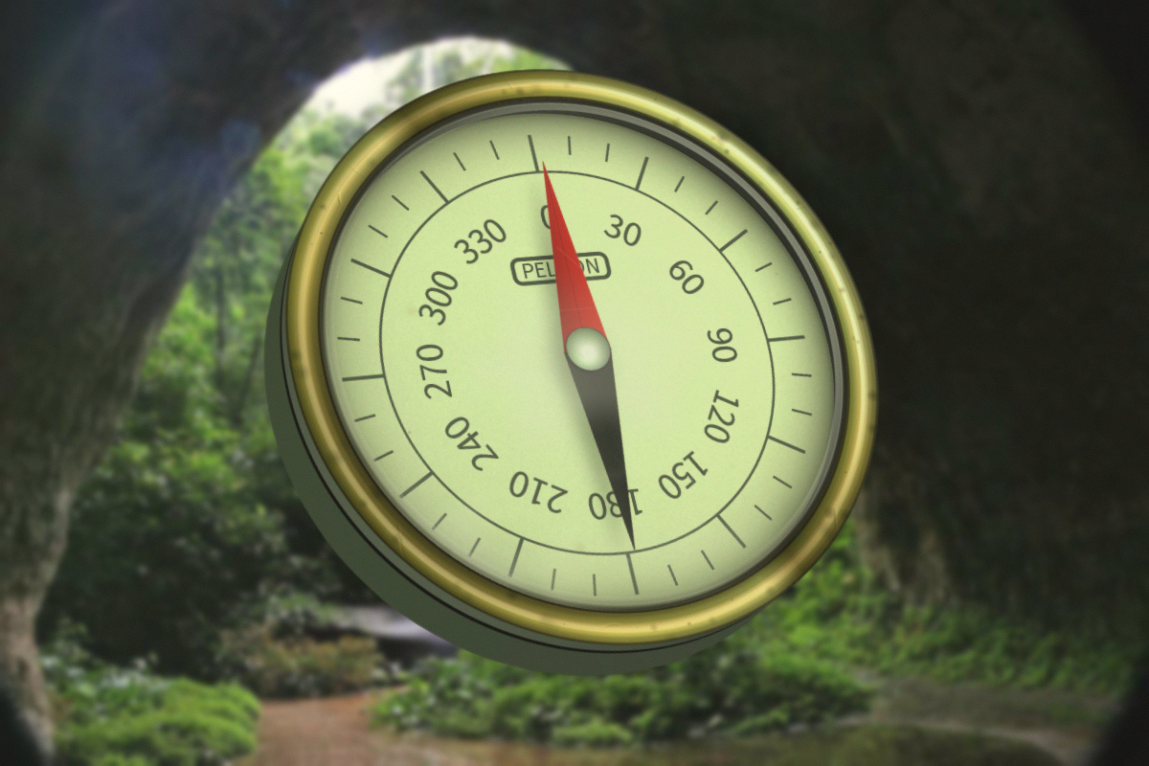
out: 0 °
